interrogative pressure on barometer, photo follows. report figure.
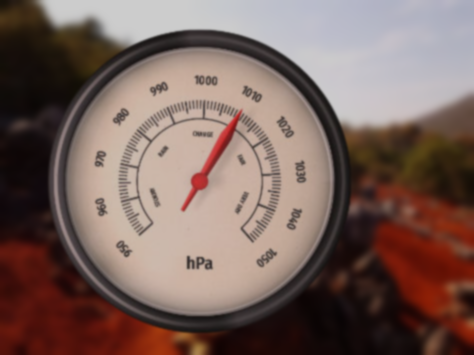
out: 1010 hPa
